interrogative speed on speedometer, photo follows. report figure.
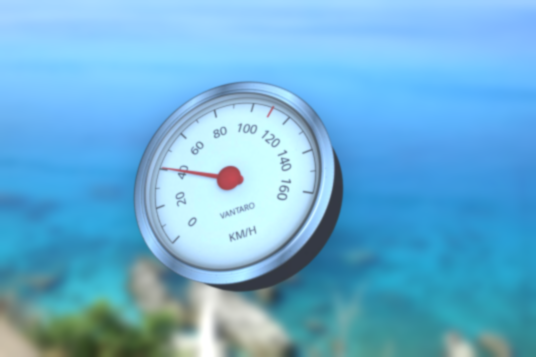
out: 40 km/h
